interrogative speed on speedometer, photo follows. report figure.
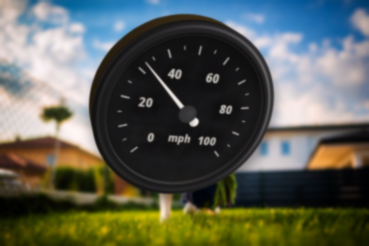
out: 32.5 mph
